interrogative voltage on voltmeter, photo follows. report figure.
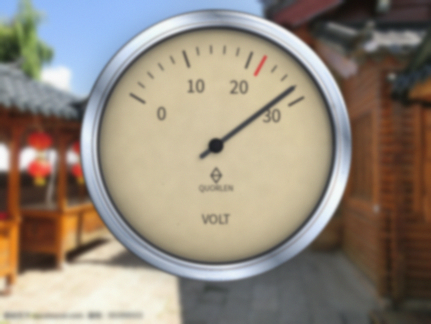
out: 28 V
